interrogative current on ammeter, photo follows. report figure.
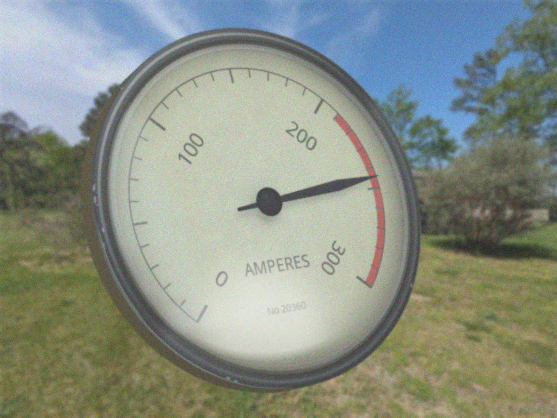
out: 245 A
